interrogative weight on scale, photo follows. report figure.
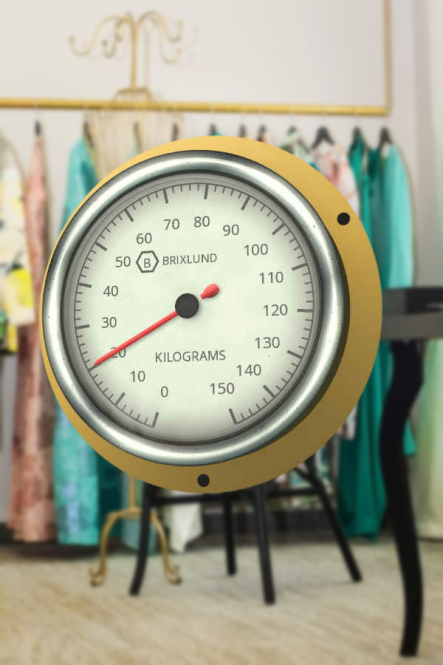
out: 20 kg
